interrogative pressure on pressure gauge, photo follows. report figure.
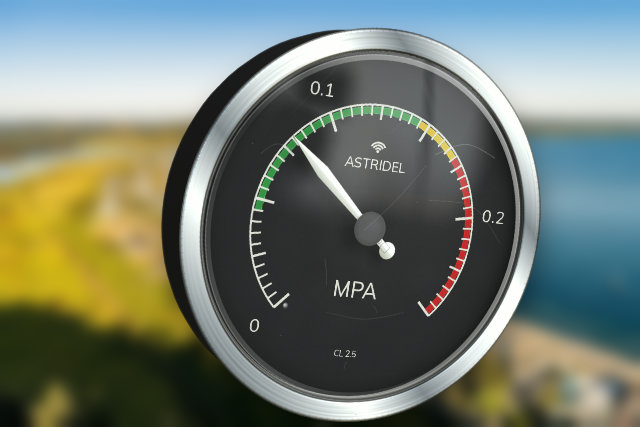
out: 0.08 MPa
